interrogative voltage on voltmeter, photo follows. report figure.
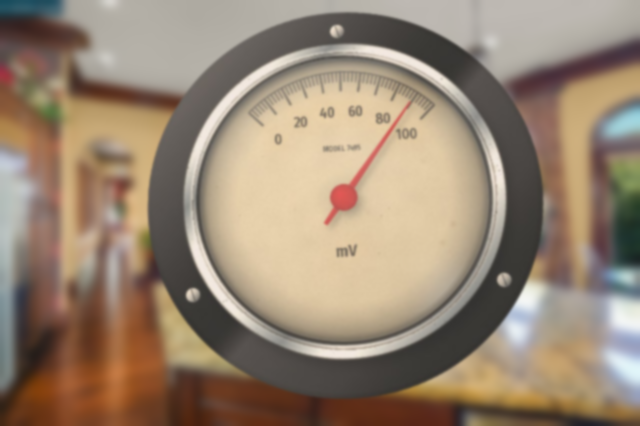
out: 90 mV
